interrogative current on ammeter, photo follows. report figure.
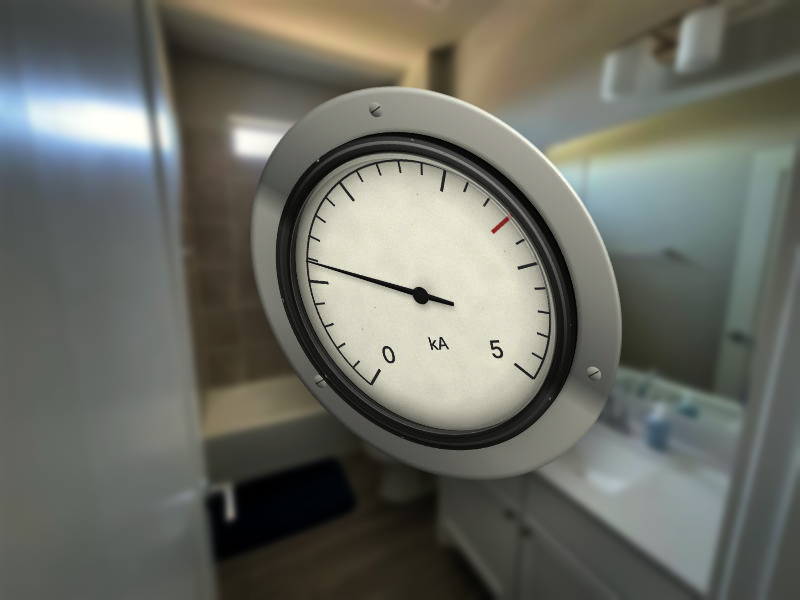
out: 1.2 kA
